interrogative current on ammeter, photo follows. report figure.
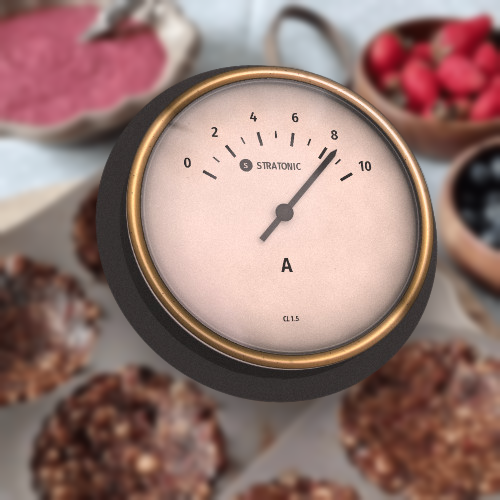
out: 8.5 A
